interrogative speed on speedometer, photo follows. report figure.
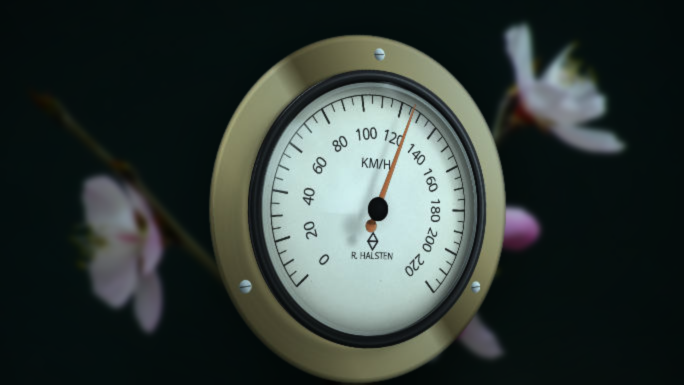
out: 125 km/h
